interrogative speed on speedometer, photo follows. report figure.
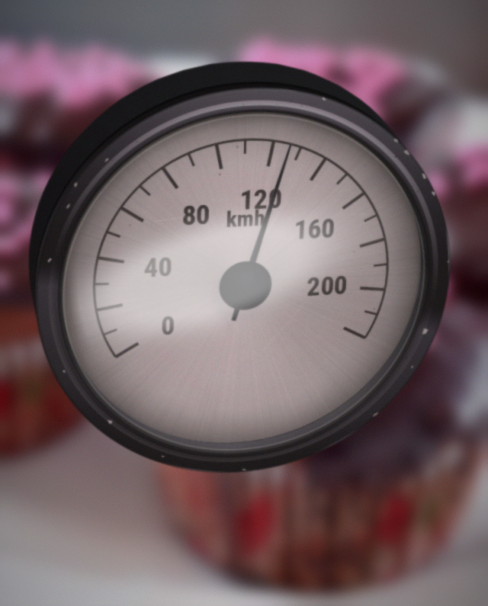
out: 125 km/h
